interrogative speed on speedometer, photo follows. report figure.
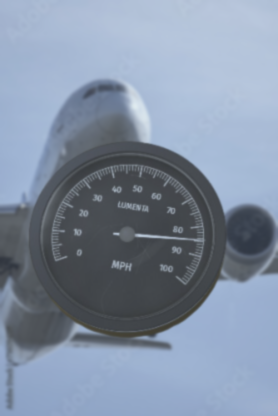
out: 85 mph
